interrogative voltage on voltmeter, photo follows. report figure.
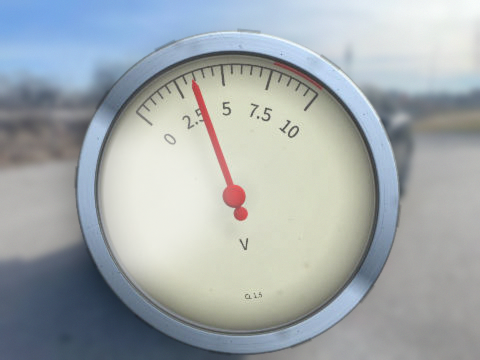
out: 3.5 V
